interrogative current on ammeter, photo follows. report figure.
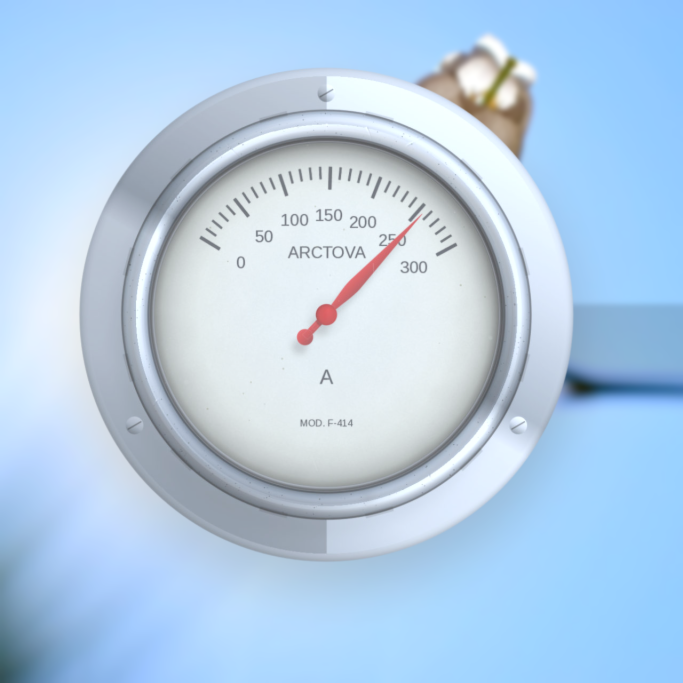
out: 255 A
